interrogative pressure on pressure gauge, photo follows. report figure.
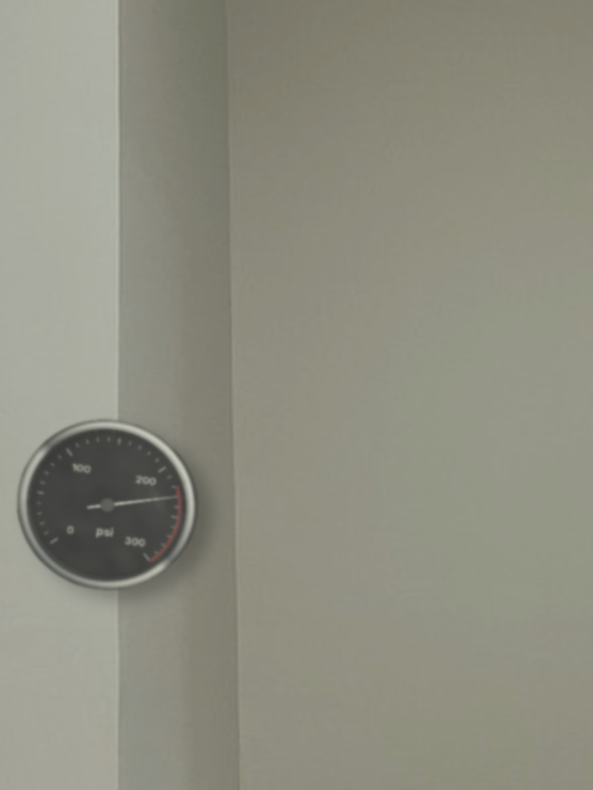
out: 230 psi
